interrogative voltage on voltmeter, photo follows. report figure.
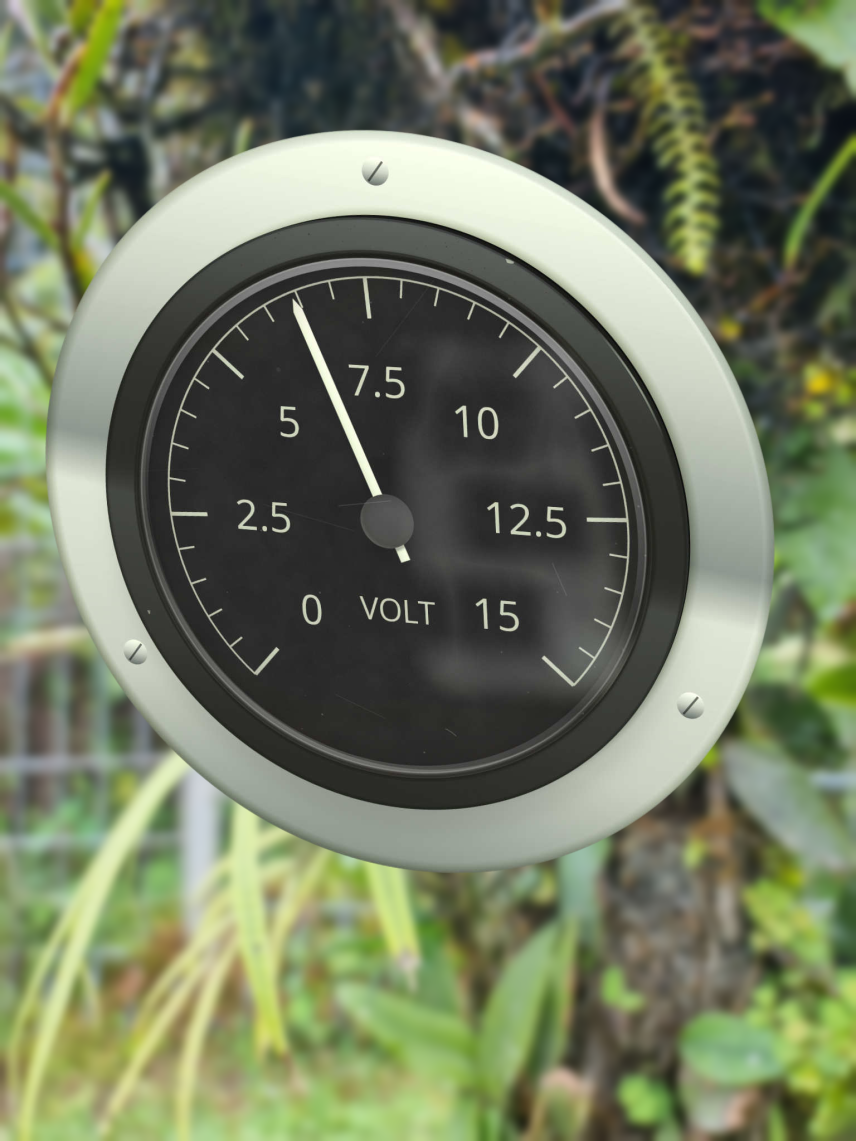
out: 6.5 V
